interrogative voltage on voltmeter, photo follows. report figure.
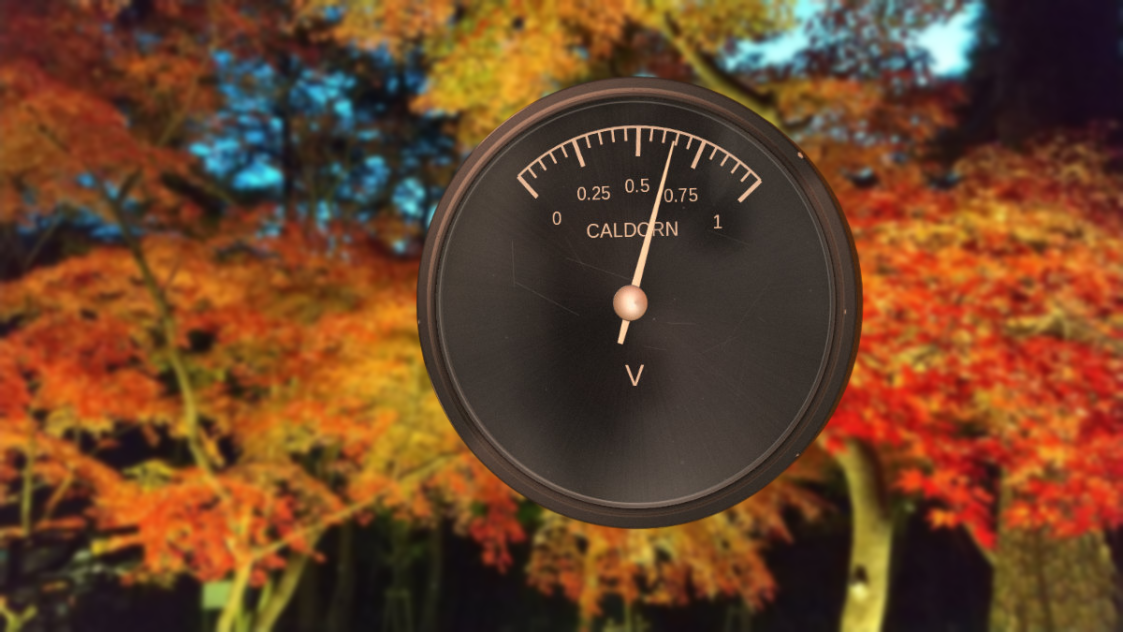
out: 0.65 V
